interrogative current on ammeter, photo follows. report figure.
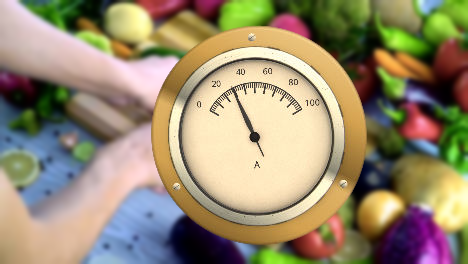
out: 30 A
